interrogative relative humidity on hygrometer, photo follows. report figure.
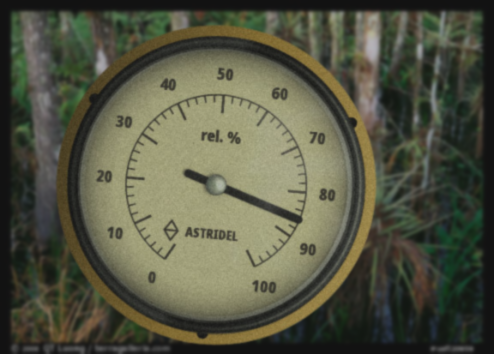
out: 86 %
